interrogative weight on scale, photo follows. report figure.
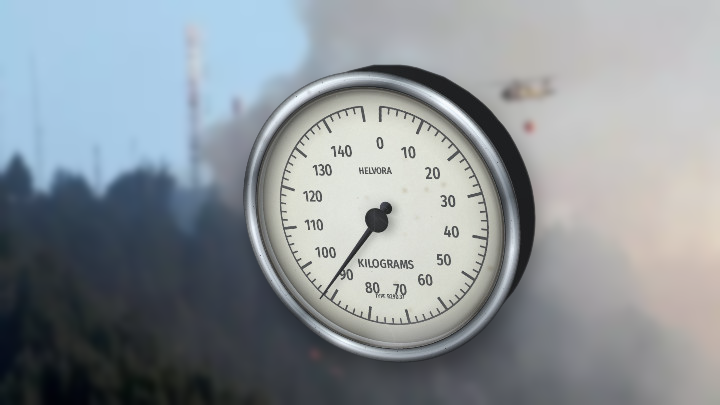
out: 92 kg
